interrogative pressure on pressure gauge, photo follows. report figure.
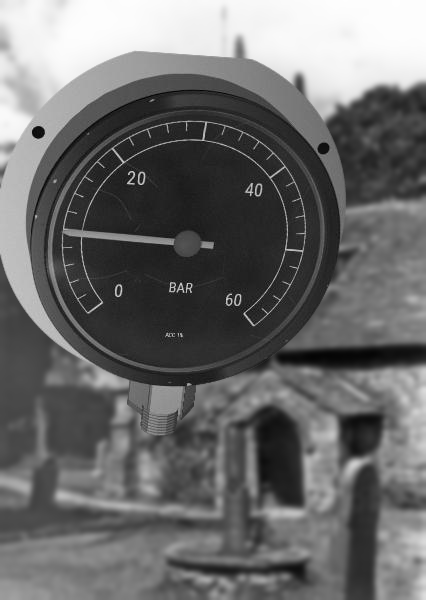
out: 10 bar
